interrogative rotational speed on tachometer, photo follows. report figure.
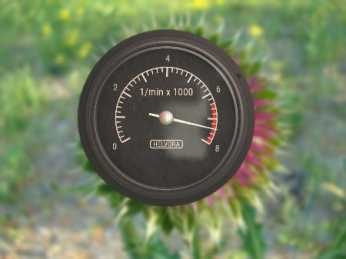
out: 7400 rpm
